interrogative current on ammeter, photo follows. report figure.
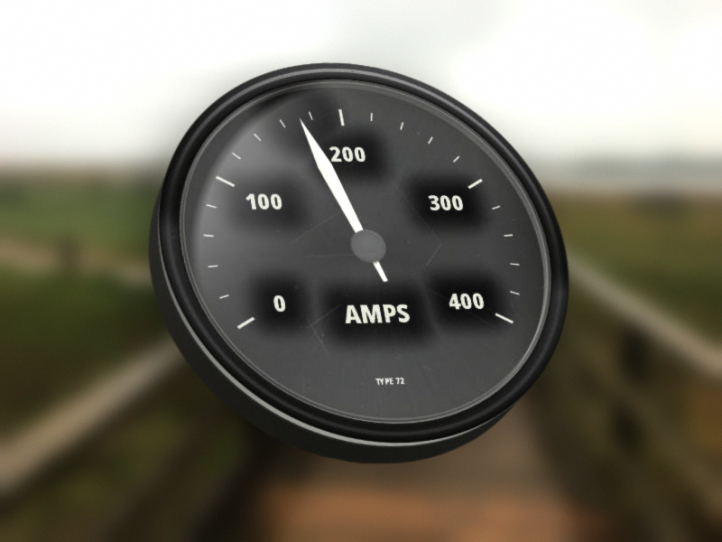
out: 170 A
